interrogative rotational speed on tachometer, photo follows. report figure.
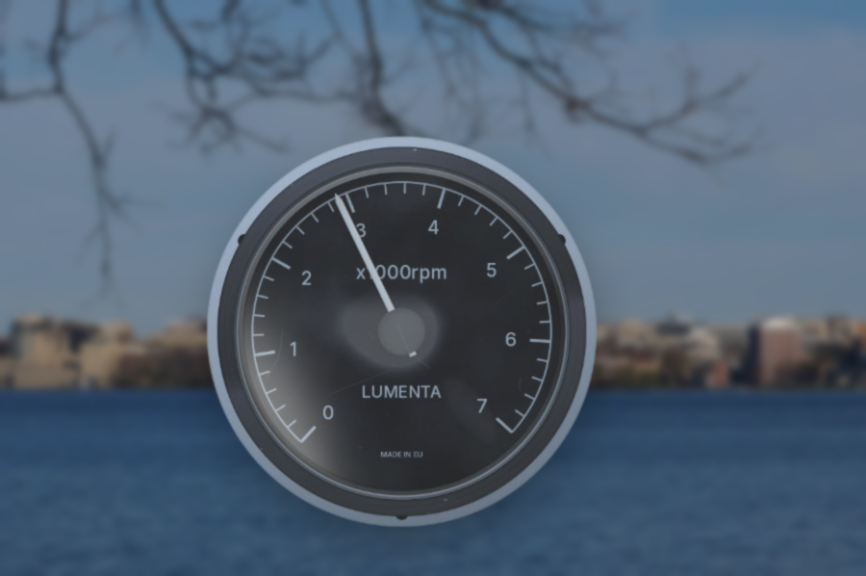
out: 2900 rpm
